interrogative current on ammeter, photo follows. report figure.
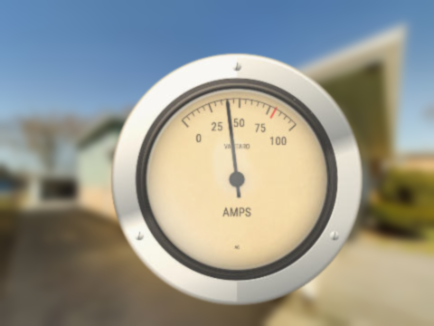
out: 40 A
